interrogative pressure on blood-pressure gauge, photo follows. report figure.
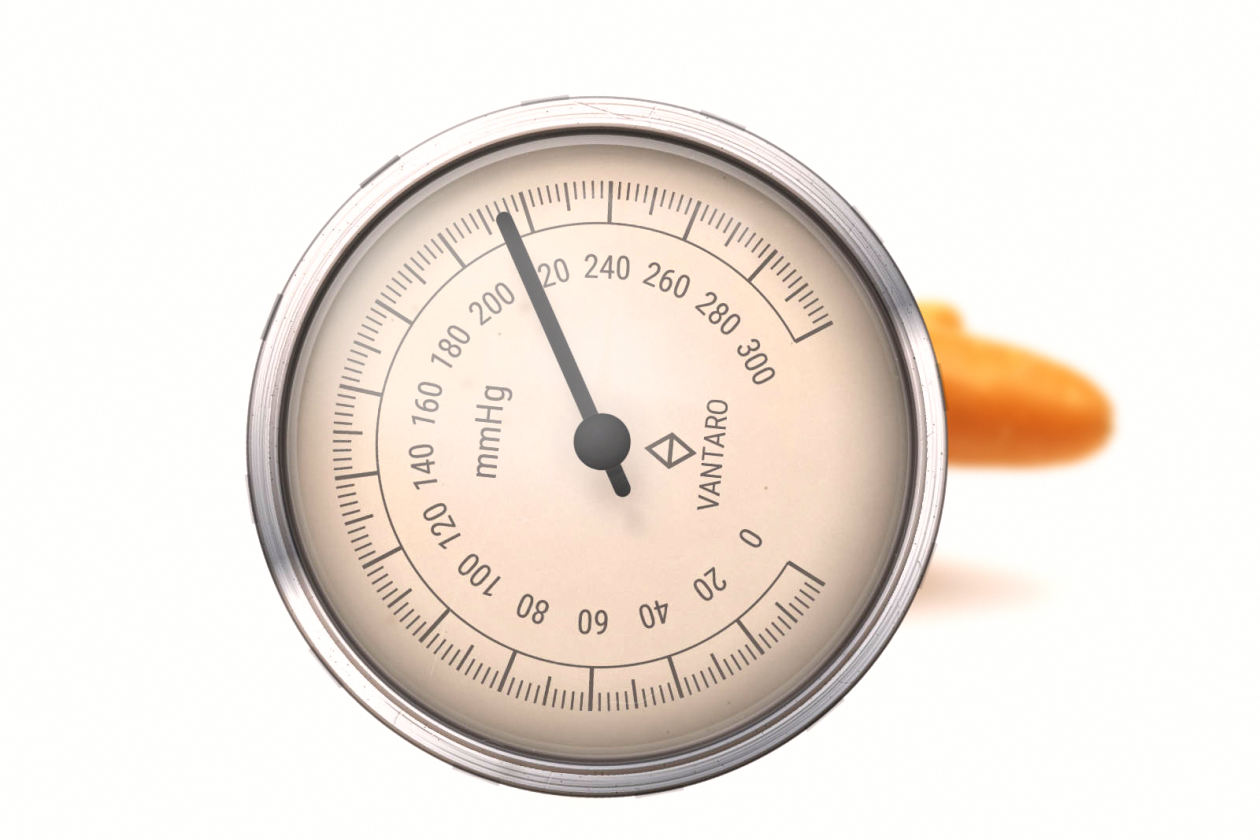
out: 214 mmHg
